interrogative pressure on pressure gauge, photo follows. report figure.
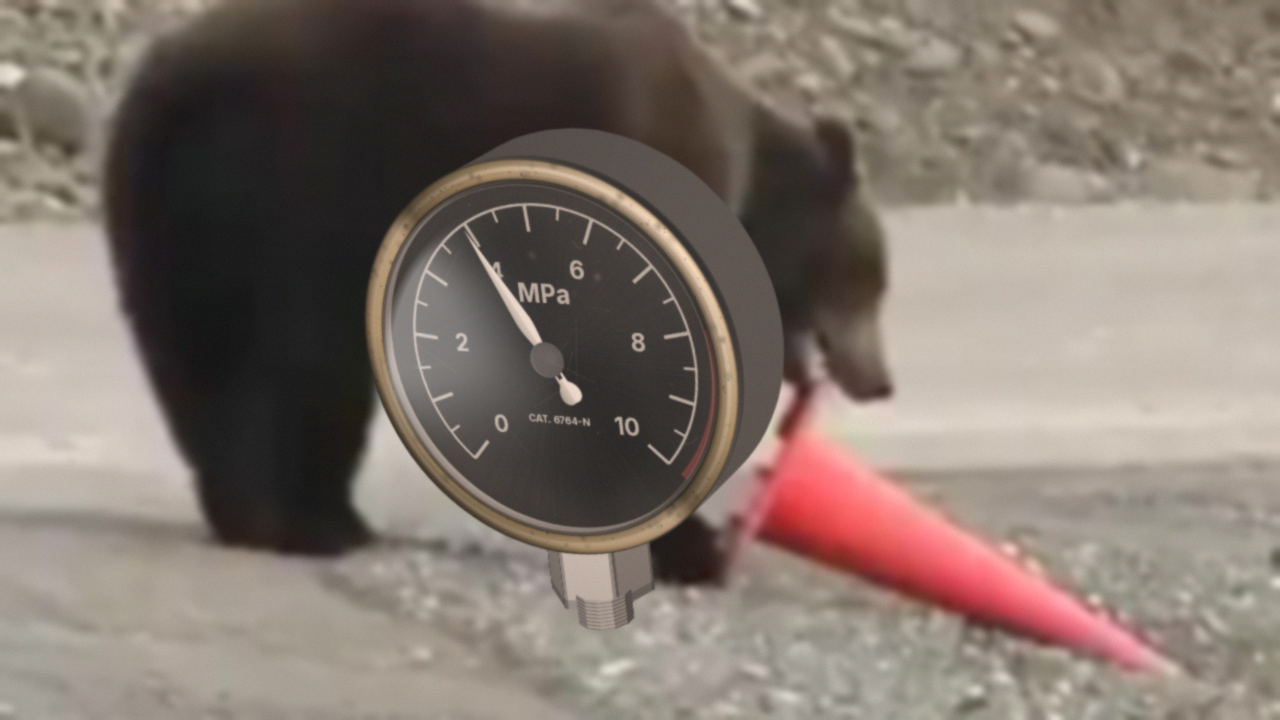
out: 4 MPa
